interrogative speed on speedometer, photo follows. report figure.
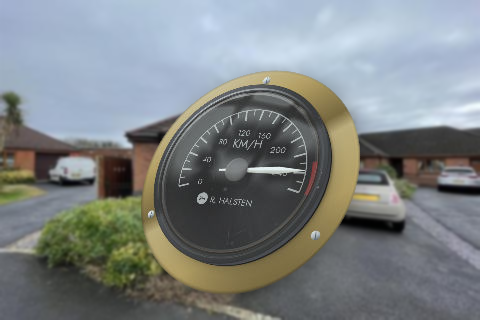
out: 240 km/h
